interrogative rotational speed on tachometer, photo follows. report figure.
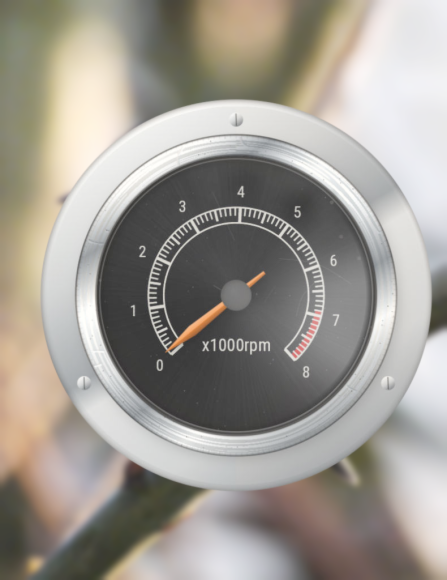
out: 100 rpm
